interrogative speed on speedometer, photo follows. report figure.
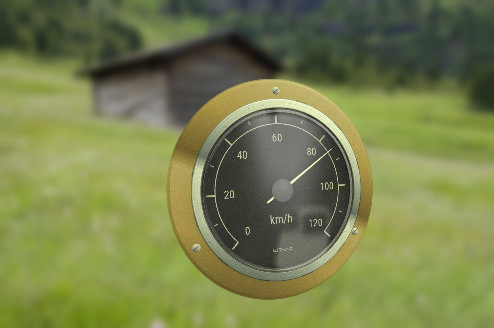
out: 85 km/h
